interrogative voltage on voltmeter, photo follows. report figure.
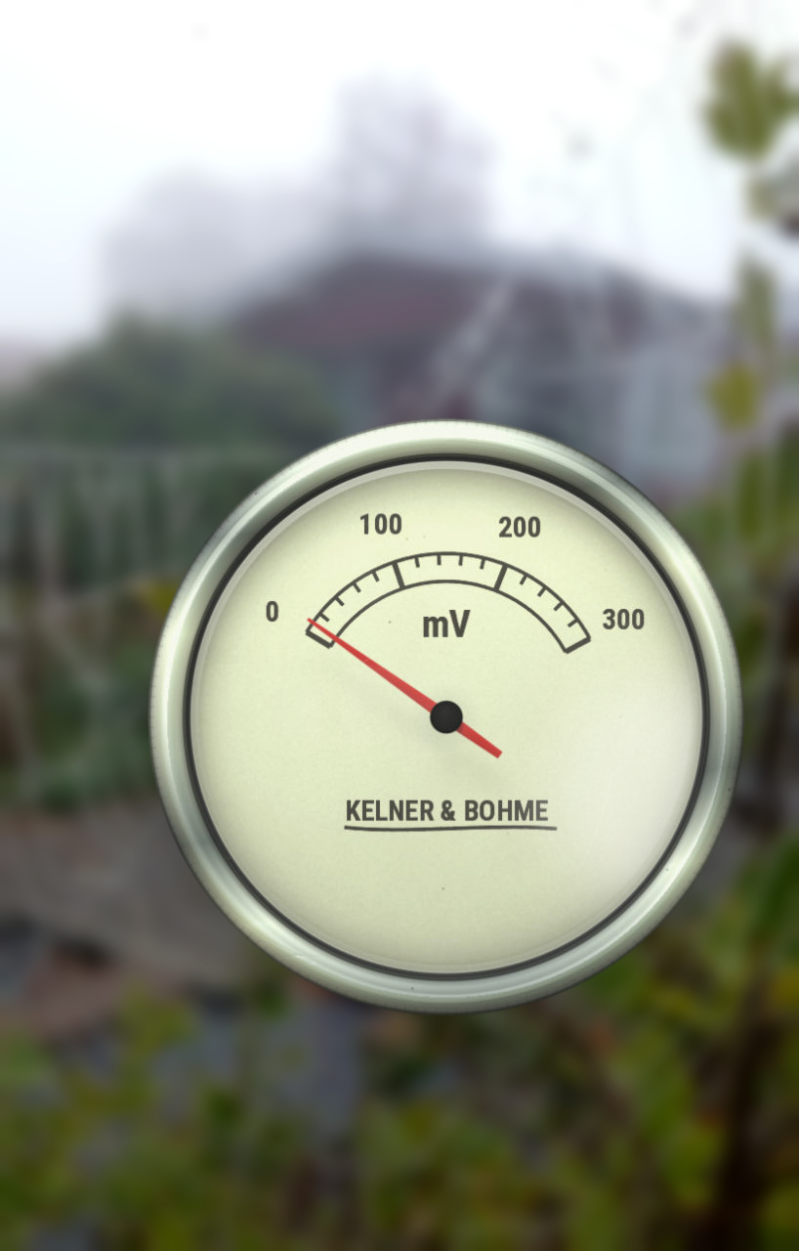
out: 10 mV
